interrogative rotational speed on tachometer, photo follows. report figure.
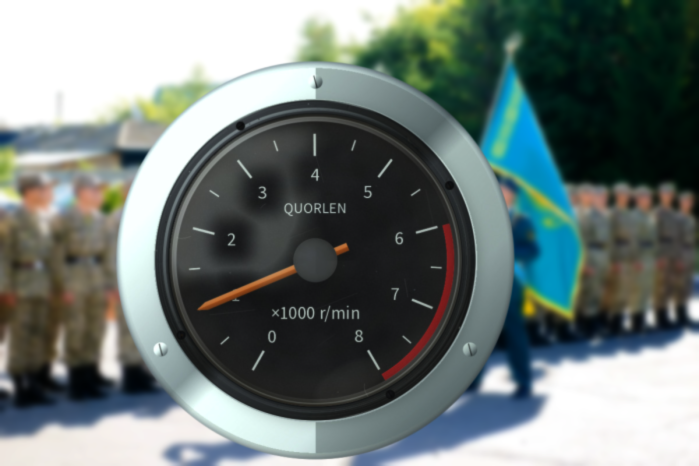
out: 1000 rpm
